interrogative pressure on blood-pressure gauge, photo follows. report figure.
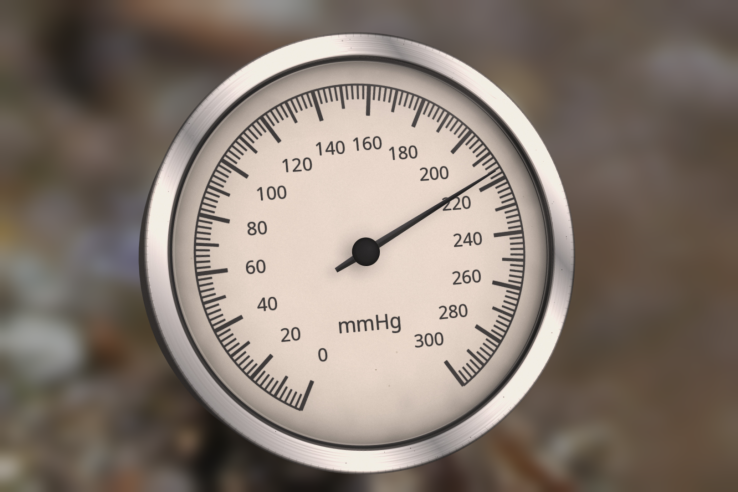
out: 216 mmHg
